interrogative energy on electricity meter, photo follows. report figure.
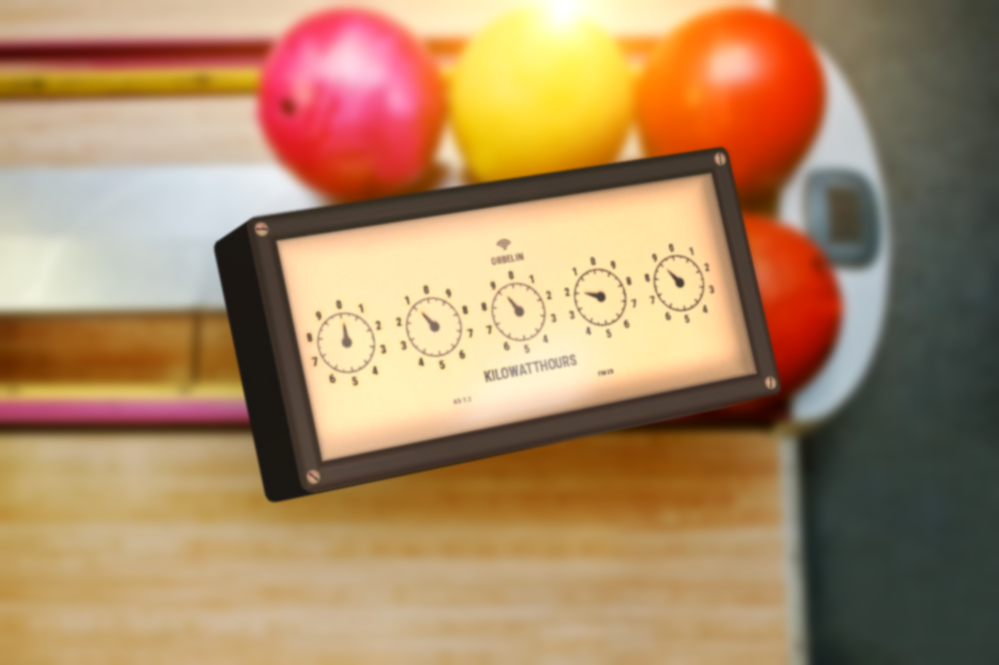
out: 919 kWh
